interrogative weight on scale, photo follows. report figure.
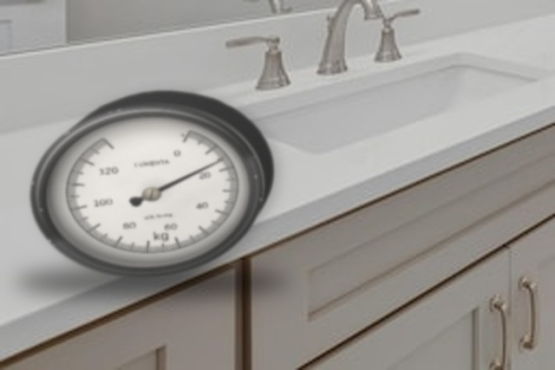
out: 15 kg
